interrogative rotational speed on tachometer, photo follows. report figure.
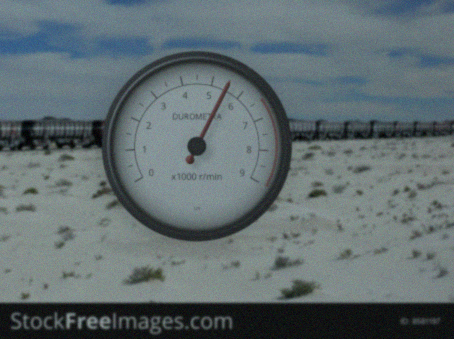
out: 5500 rpm
